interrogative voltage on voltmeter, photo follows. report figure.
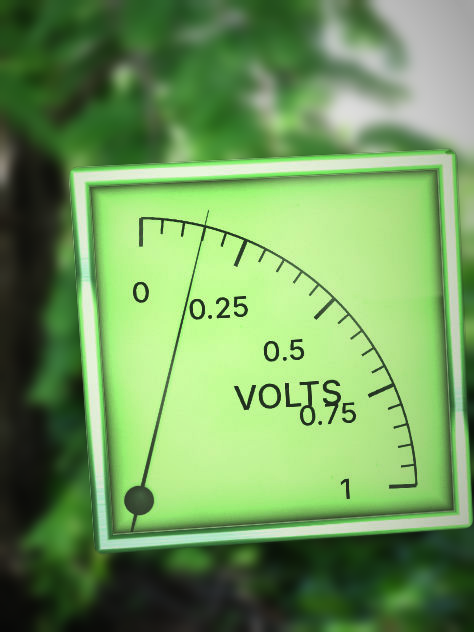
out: 0.15 V
